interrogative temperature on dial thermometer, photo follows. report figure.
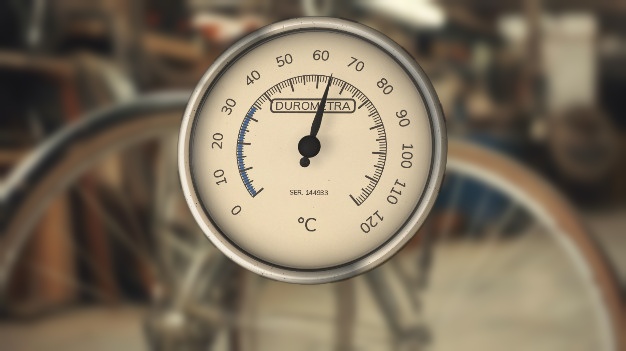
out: 65 °C
